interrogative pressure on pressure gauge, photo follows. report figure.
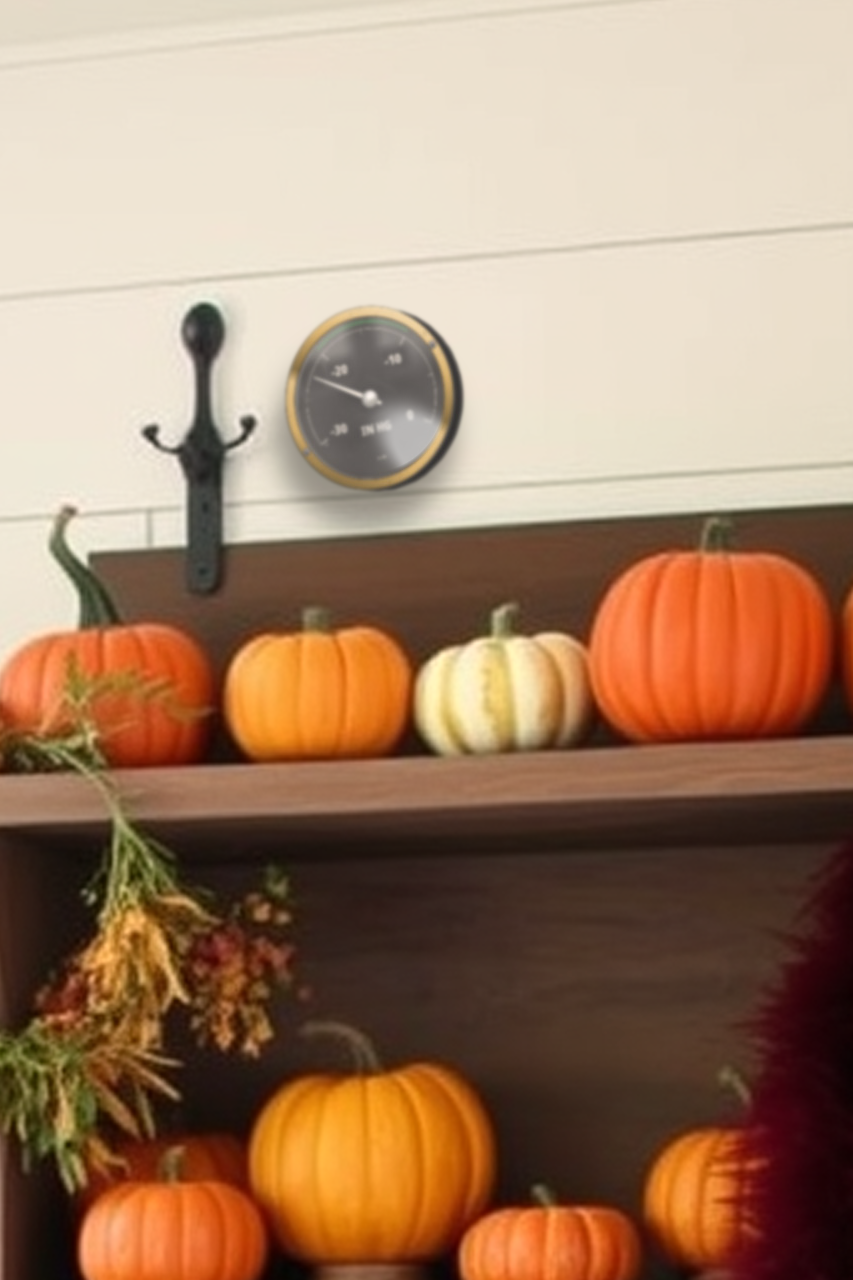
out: -22.5 inHg
